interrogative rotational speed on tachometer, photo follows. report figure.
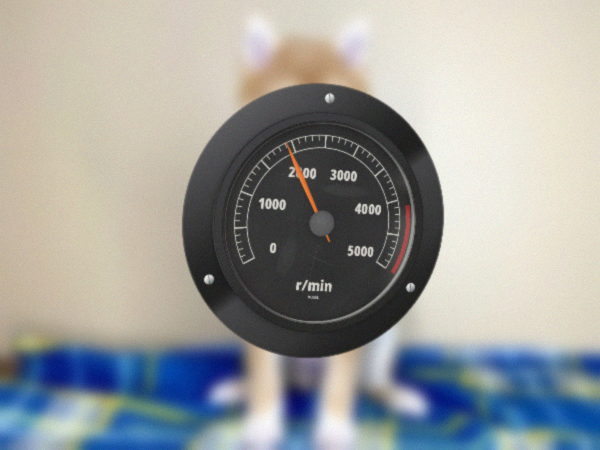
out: 1900 rpm
